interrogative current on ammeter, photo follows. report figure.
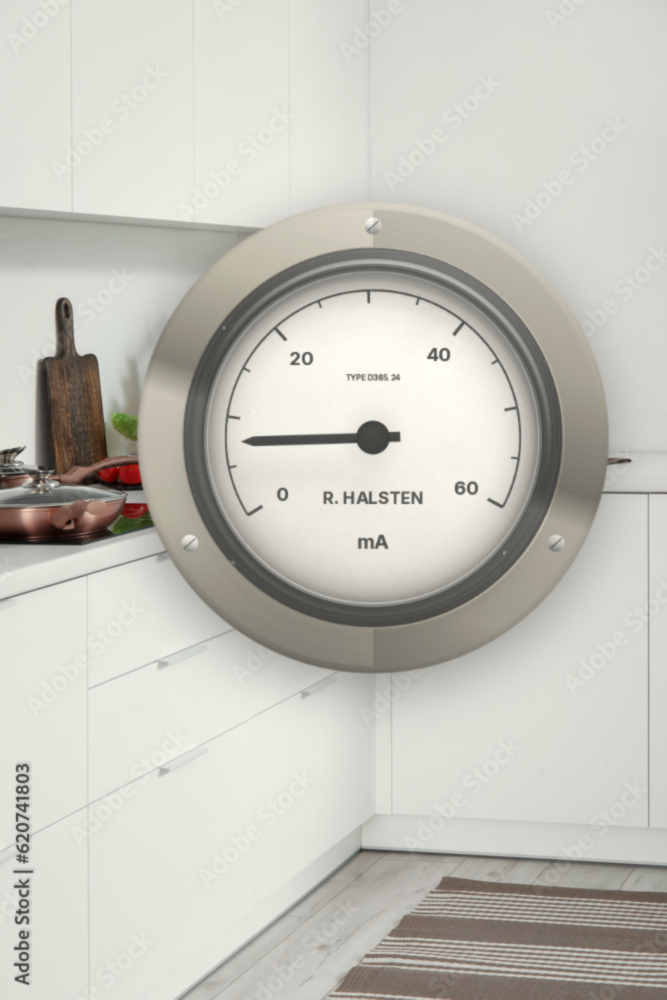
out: 7.5 mA
